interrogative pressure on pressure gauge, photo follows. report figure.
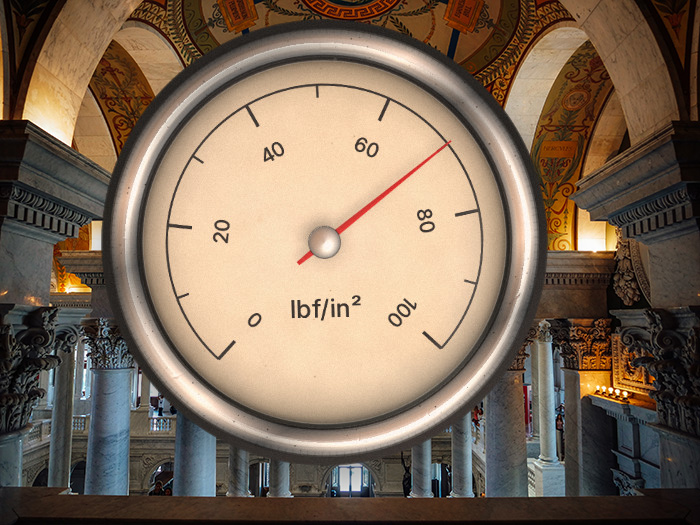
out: 70 psi
